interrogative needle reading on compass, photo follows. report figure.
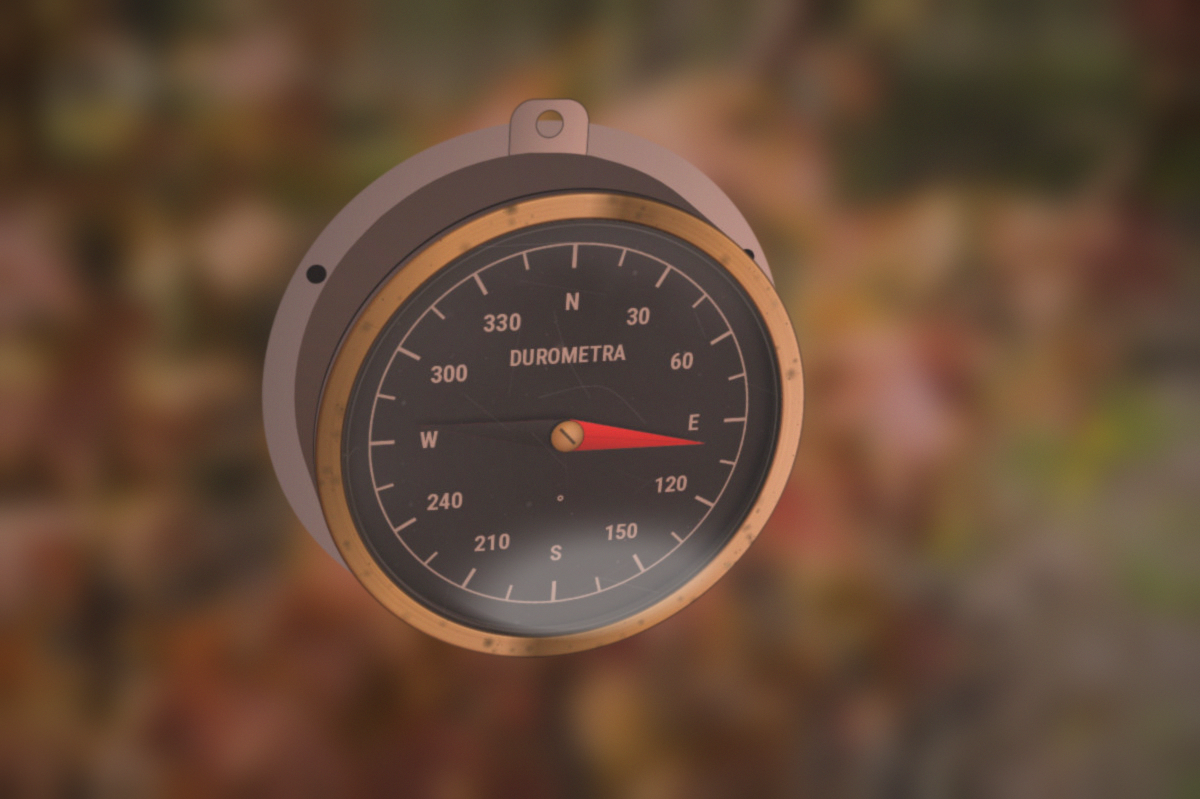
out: 97.5 °
